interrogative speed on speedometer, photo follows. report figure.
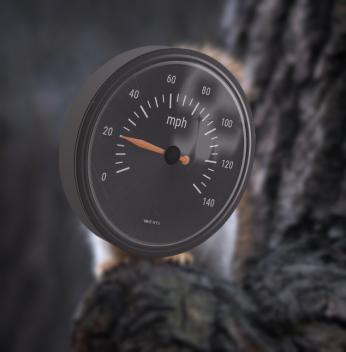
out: 20 mph
